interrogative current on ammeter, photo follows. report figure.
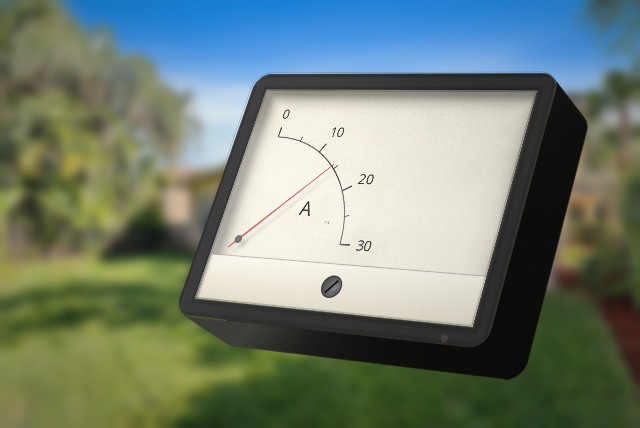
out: 15 A
